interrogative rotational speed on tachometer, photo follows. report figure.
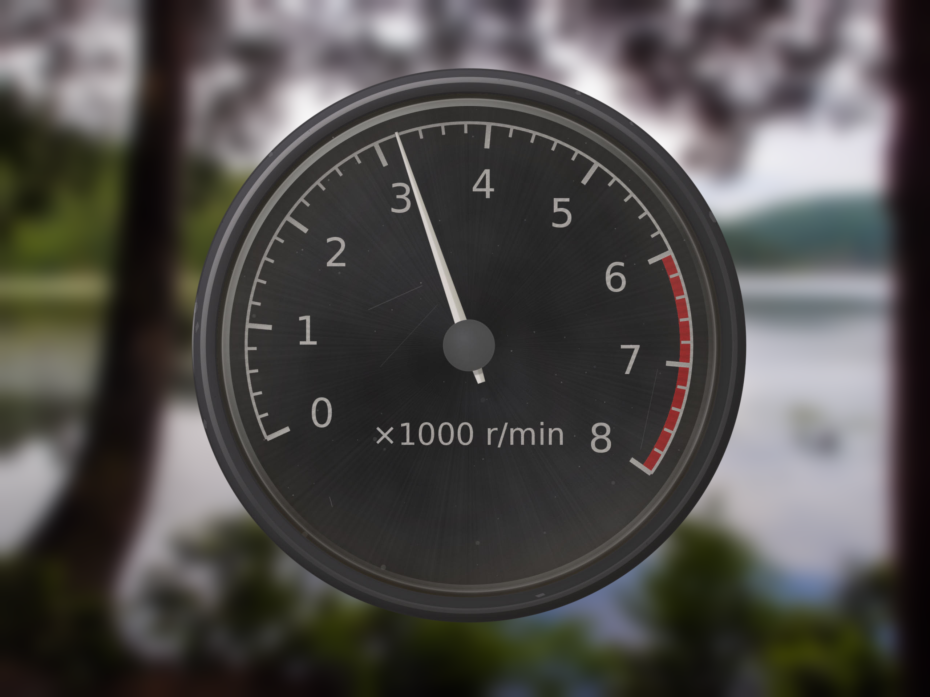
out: 3200 rpm
